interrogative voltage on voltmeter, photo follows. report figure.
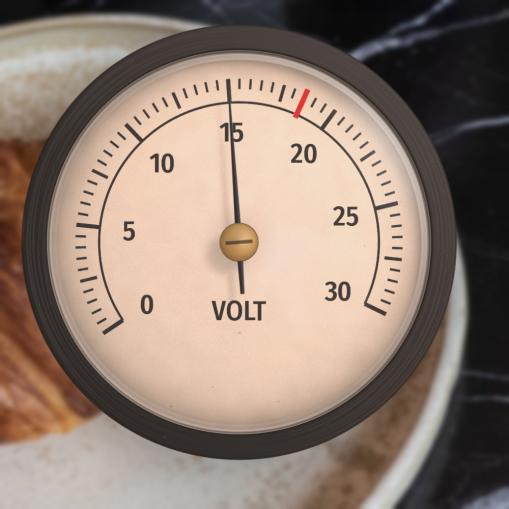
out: 15 V
